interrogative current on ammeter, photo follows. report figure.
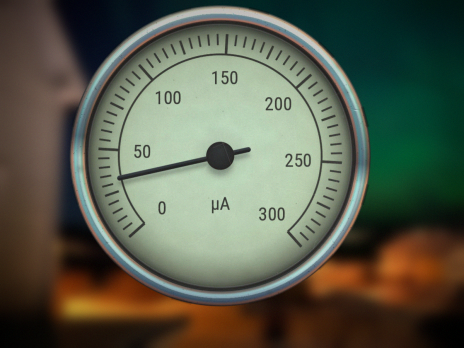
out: 32.5 µA
